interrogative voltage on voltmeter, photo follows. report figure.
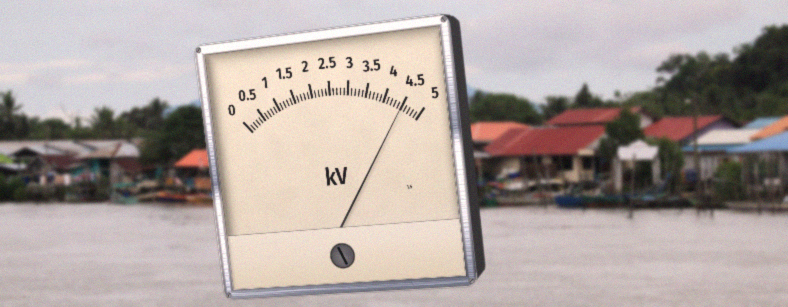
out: 4.5 kV
